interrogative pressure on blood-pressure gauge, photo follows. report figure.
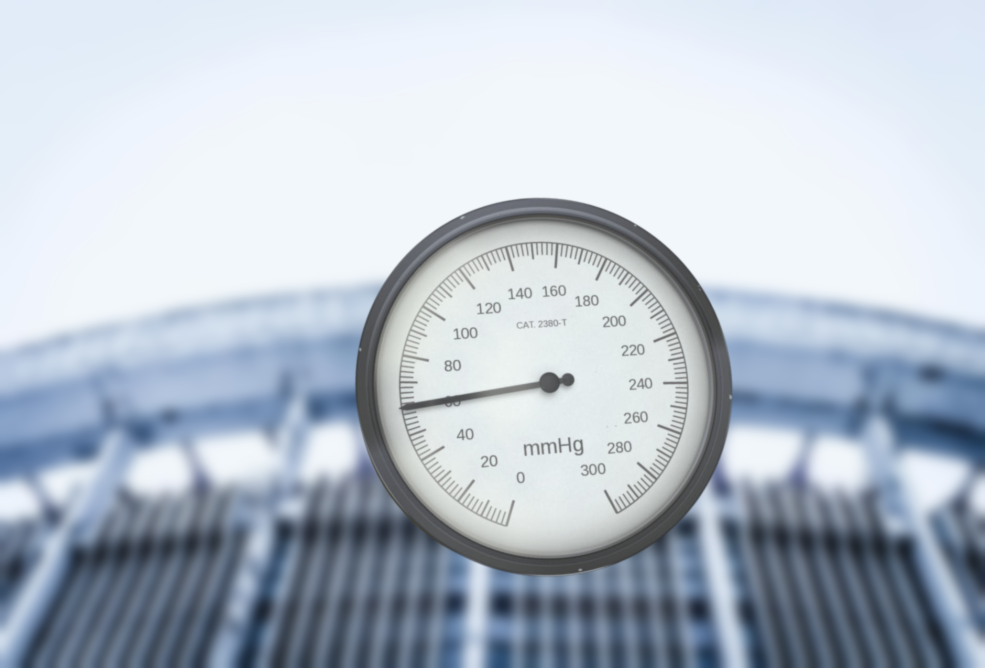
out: 60 mmHg
